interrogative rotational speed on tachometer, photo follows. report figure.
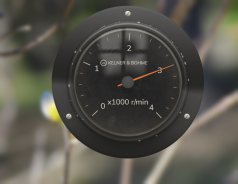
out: 3000 rpm
